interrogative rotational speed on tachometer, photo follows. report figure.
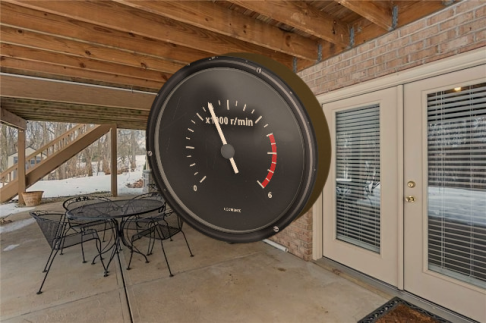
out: 2500 rpm
